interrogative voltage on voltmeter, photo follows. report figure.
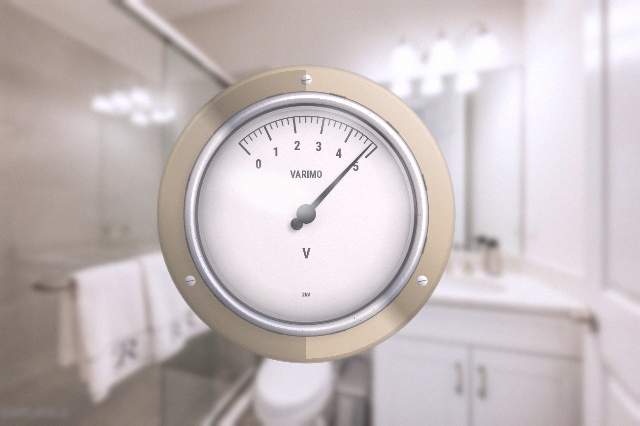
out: 4.8 V
